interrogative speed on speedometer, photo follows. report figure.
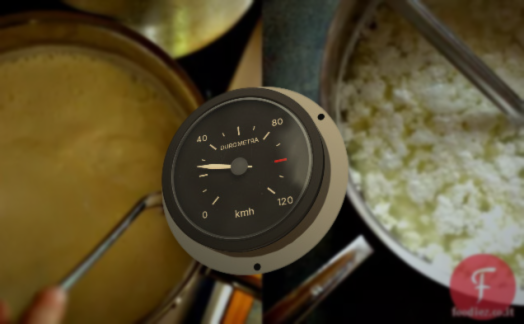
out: 25 km/h
